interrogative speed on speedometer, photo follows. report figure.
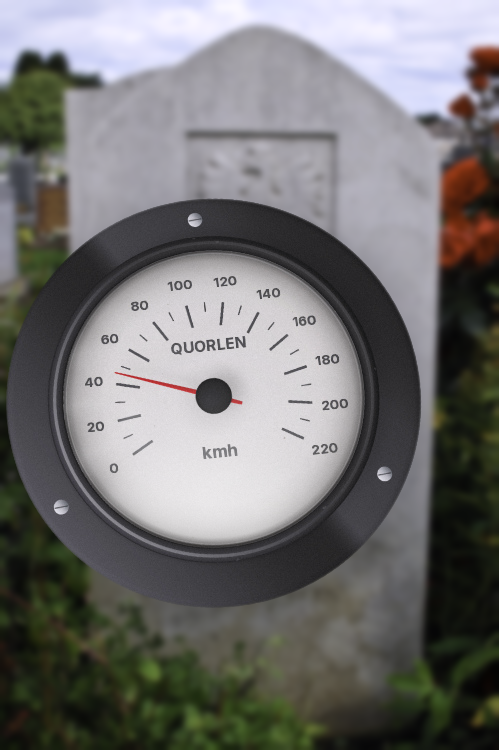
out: 45 km/h
